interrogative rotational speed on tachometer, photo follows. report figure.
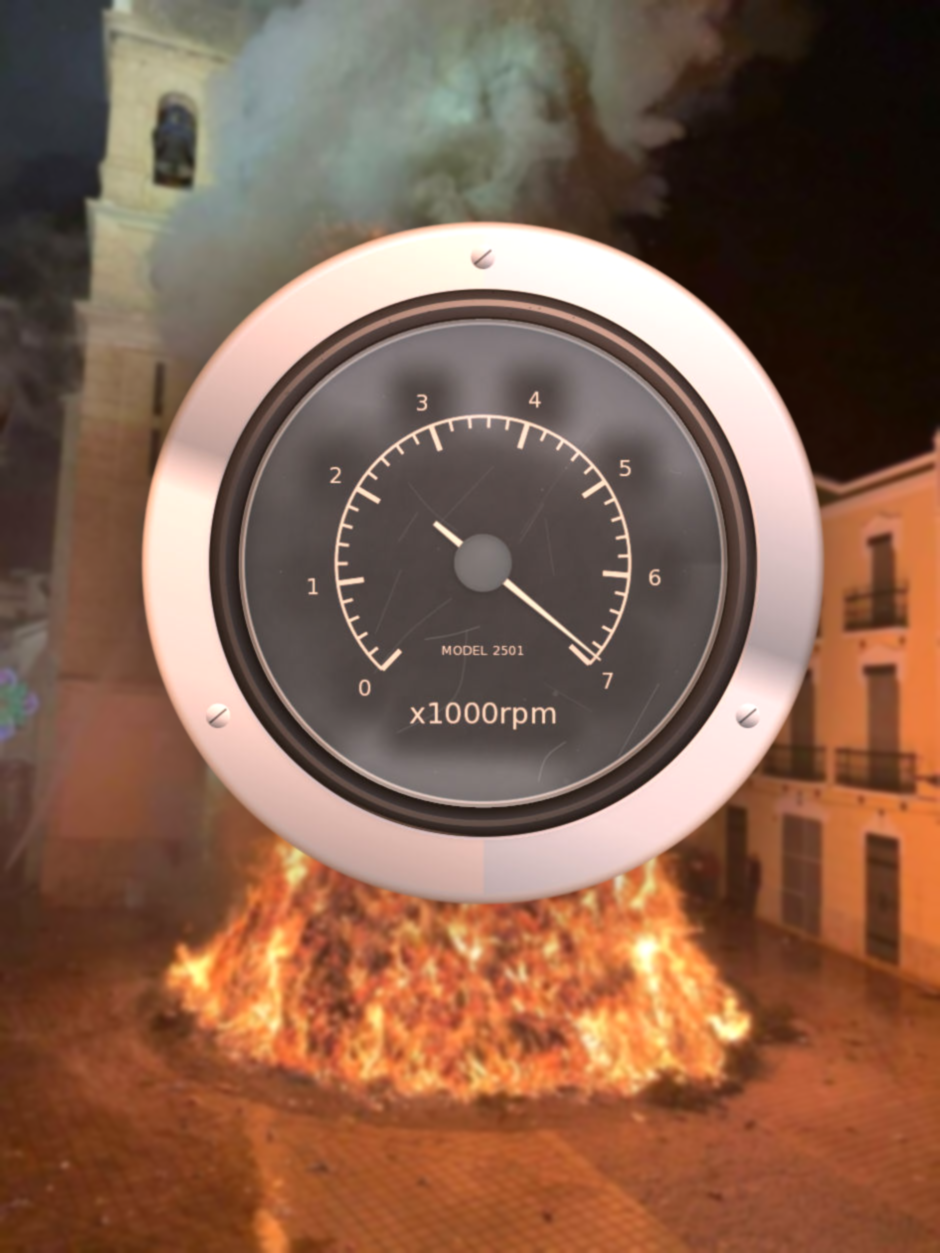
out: 6900 rpm
